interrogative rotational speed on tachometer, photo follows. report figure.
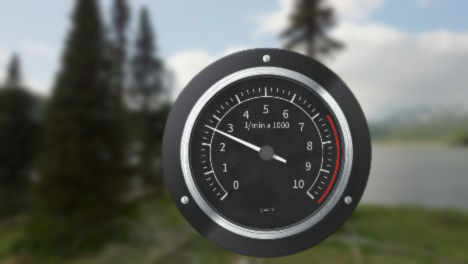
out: 2600 rpm
